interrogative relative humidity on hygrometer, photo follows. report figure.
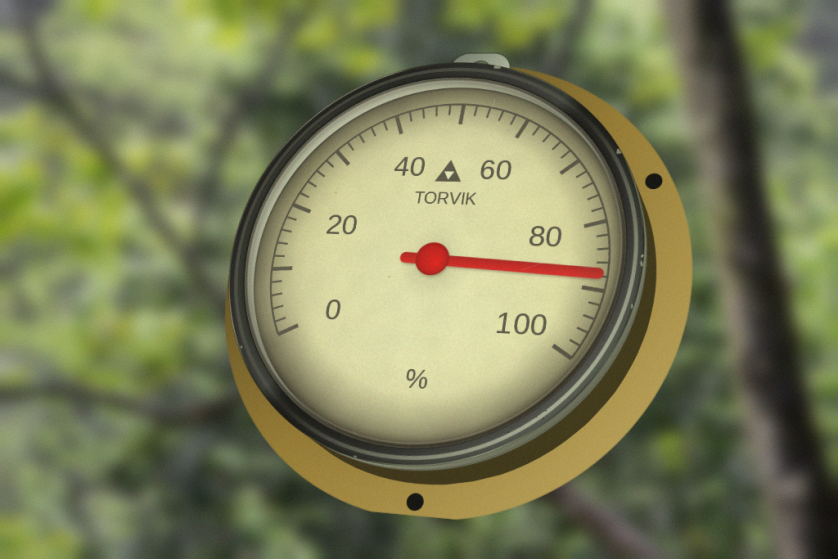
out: 88 %
